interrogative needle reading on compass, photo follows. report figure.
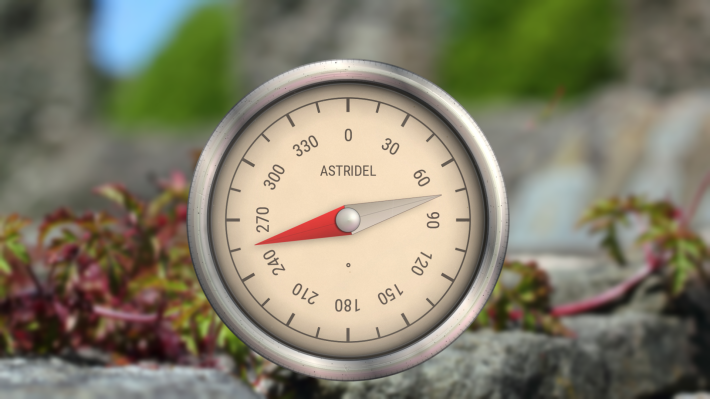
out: 255 °
